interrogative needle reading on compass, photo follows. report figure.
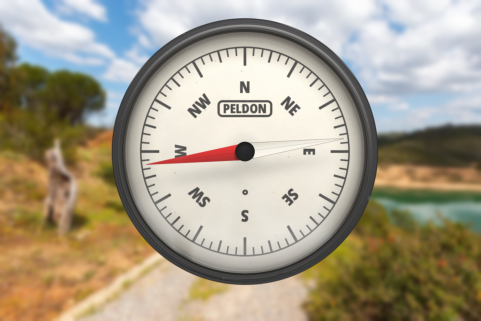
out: 262.5 °
